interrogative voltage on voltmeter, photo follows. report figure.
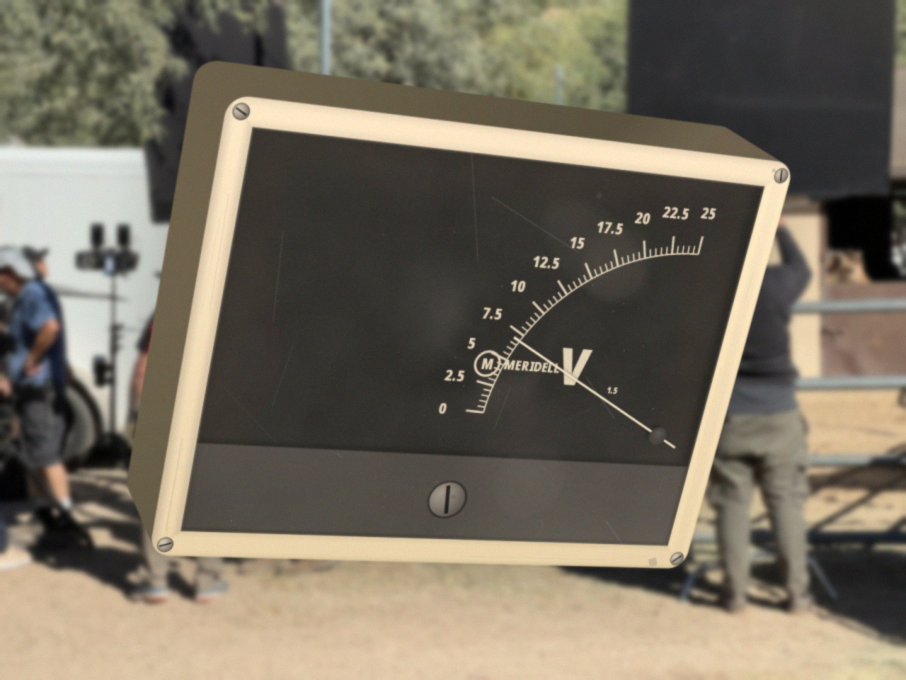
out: 7 V
